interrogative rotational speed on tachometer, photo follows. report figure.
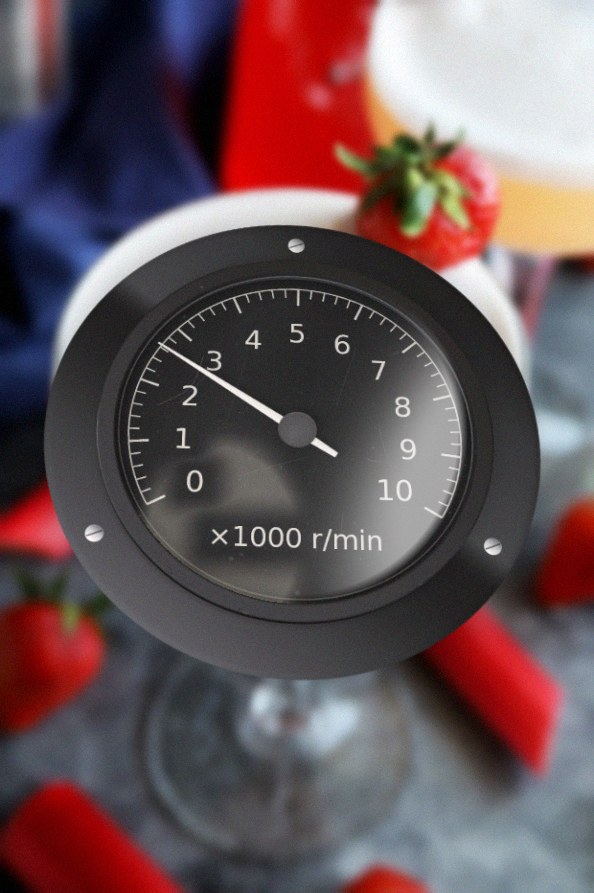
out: 2600 rpm
